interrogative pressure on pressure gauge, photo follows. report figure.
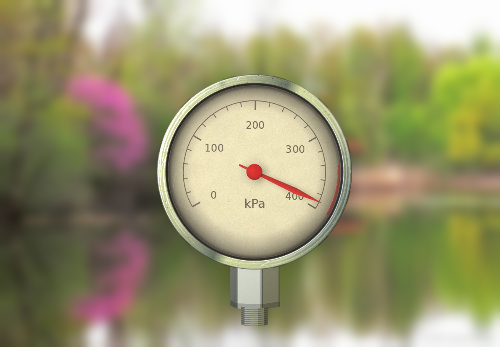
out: 390 kPa
